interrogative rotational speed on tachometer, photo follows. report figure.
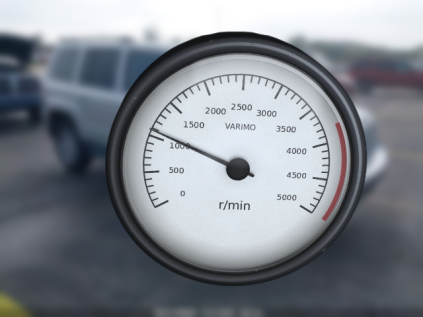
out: 1100 rpm
